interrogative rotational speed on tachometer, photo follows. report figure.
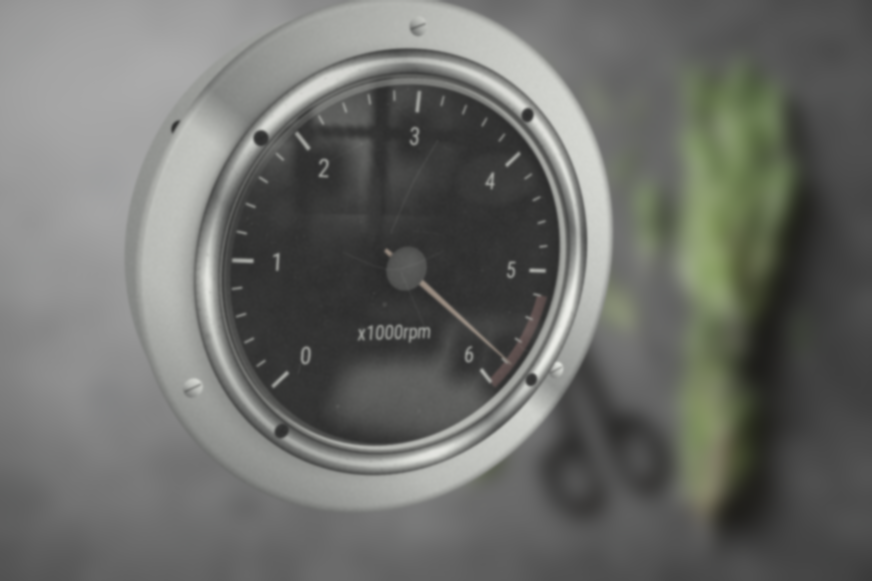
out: 5800 rpm
